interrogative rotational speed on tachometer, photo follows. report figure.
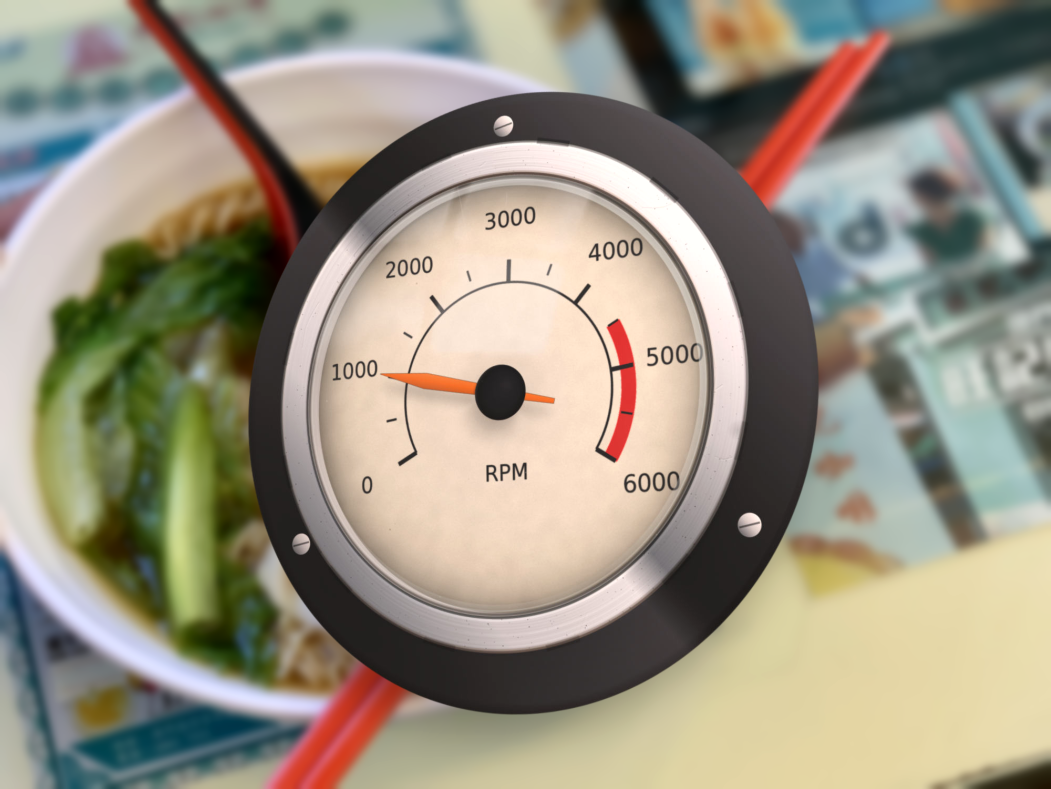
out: 1000 rpm
